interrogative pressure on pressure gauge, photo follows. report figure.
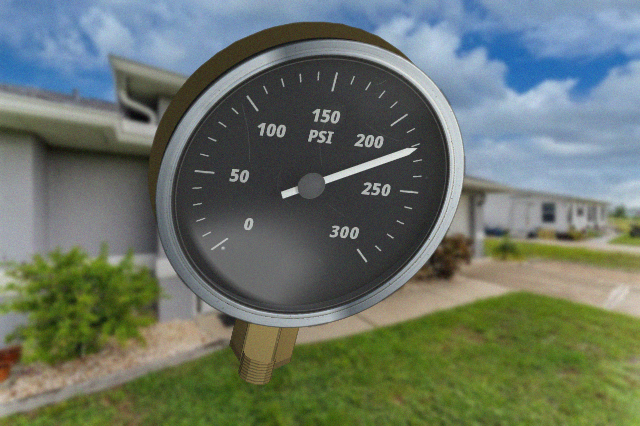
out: 220 psi
